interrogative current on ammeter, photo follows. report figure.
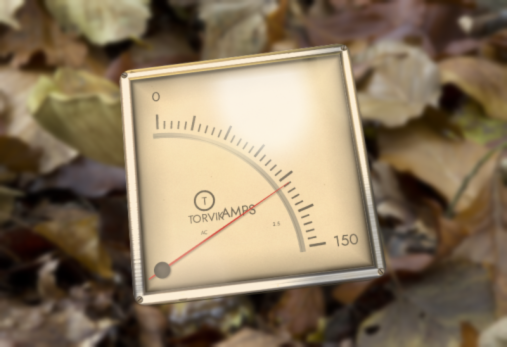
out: 105 A
